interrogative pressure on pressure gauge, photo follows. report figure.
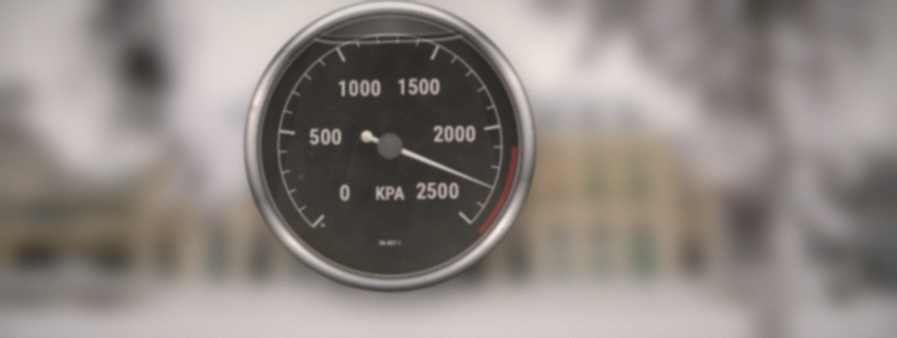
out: 2300 kPa
